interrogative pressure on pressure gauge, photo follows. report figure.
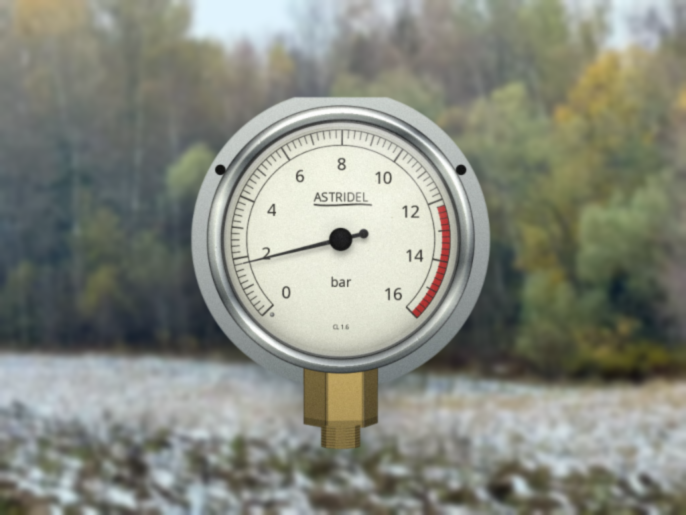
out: 1.8 bar
